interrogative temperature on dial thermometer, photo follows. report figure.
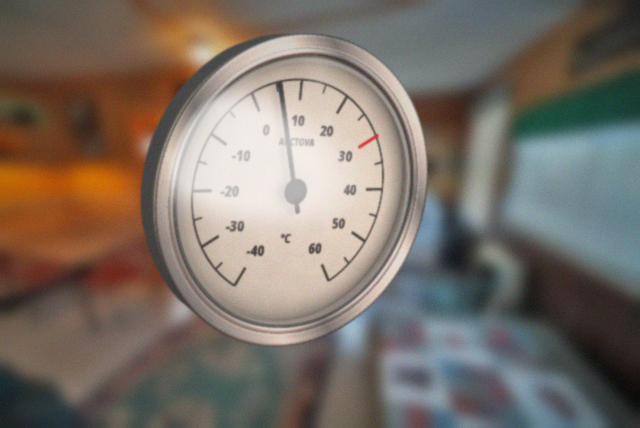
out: 5 °C
